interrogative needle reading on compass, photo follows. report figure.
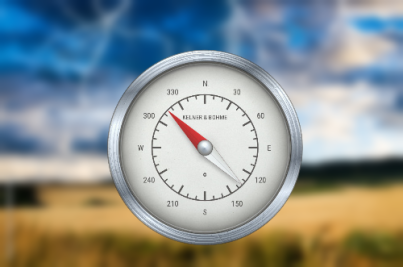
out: 315 °
